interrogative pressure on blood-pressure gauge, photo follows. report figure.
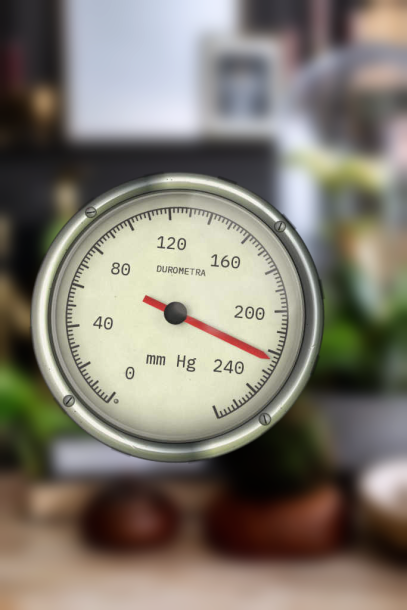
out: 224 mmHg
